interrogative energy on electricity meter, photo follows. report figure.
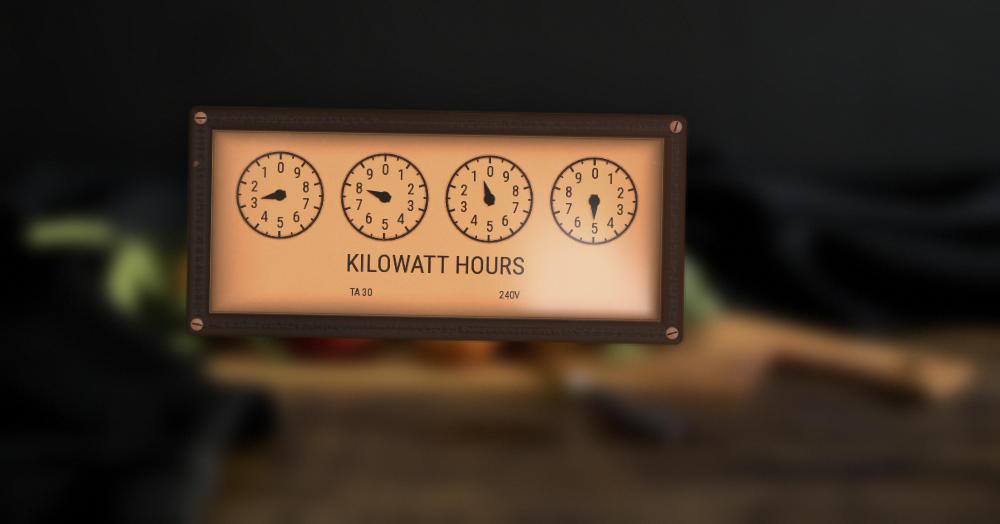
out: 2805 kWh
